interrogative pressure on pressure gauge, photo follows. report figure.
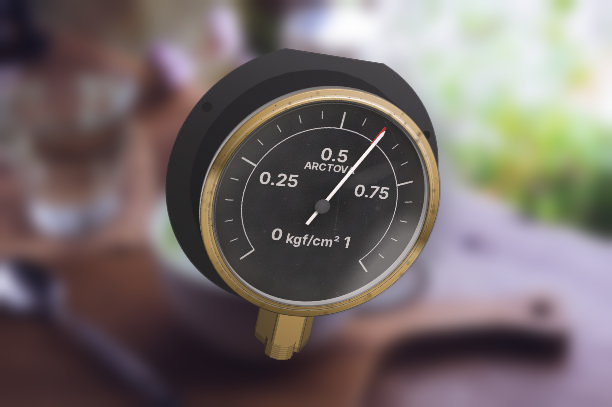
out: 0.6 kg/cm²
